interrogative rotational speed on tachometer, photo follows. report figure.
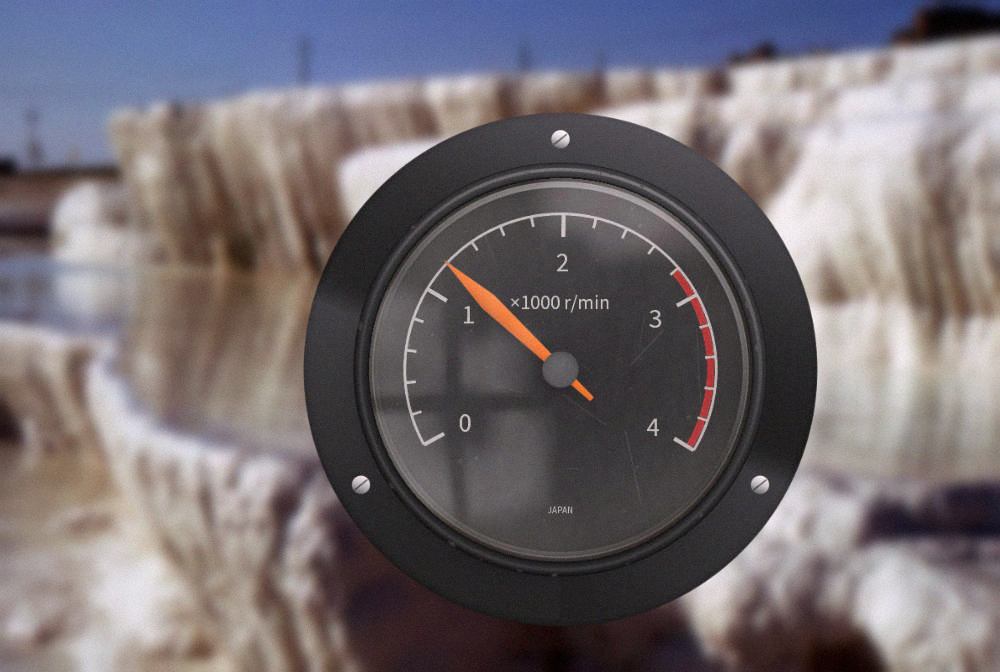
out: 1200 rpm
